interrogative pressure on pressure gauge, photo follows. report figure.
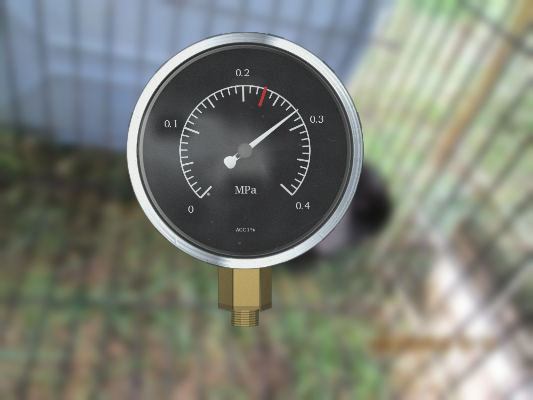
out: 0.28 MPa
